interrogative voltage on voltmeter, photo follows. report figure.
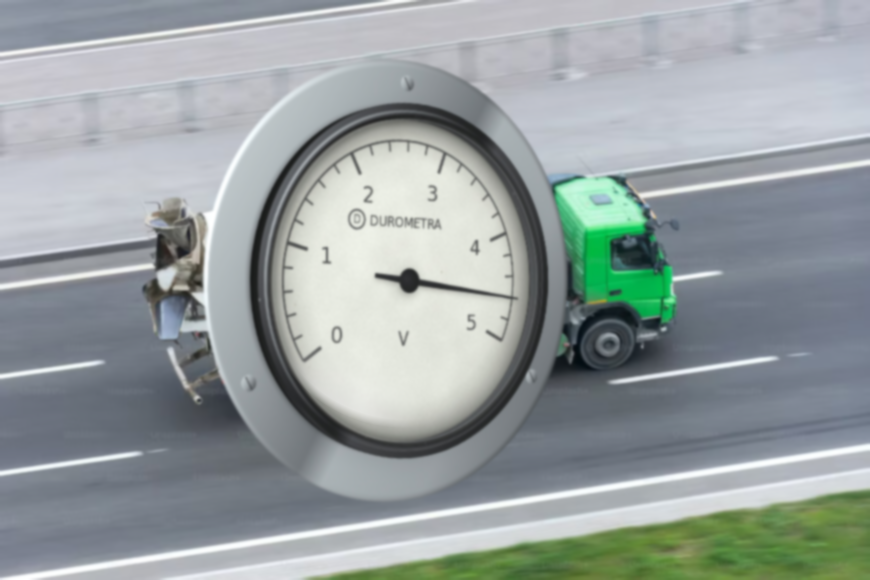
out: 4.6 V
